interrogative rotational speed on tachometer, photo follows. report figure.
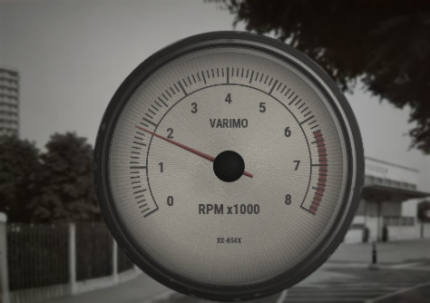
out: 1800 rpm
